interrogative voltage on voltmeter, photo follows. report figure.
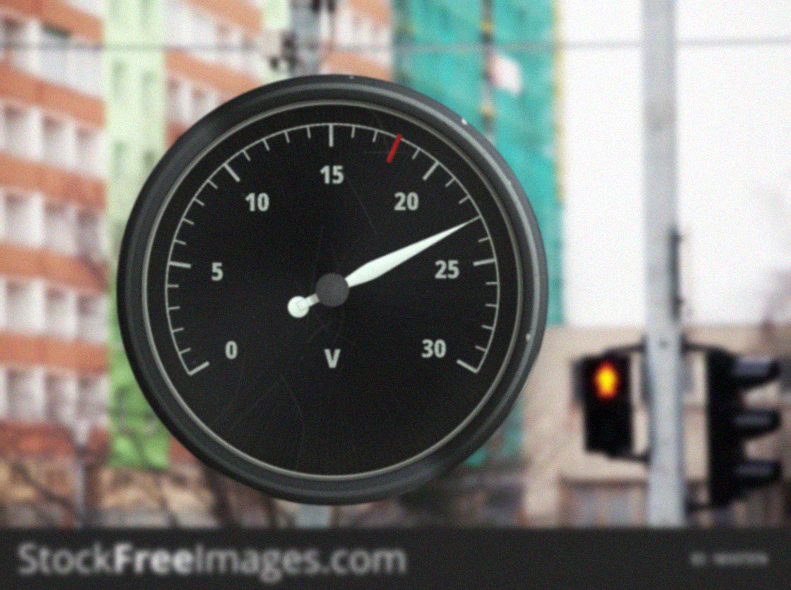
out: 23 V
